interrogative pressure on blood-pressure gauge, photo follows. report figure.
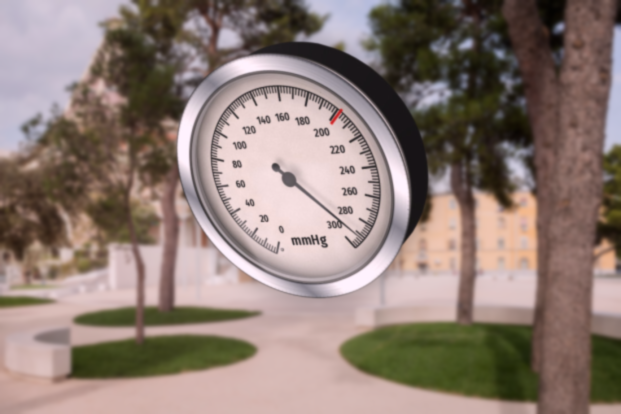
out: 290 mmHg
